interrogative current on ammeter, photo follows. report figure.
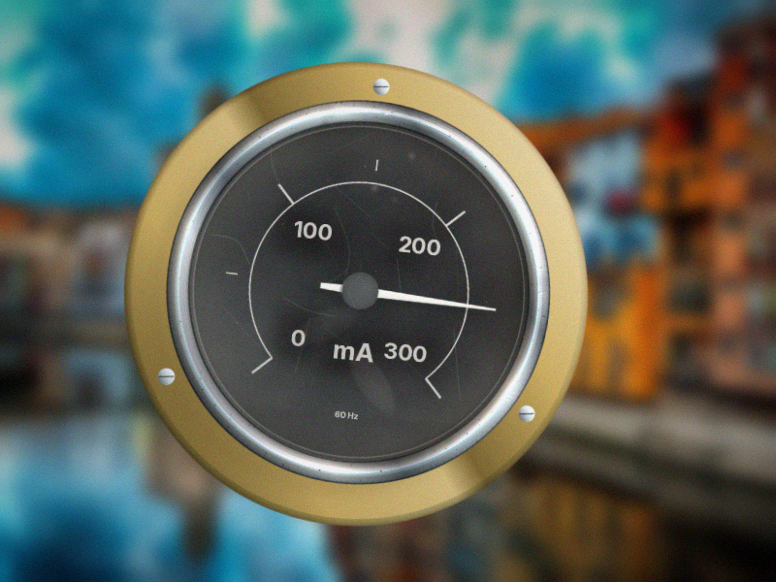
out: 250 mA
